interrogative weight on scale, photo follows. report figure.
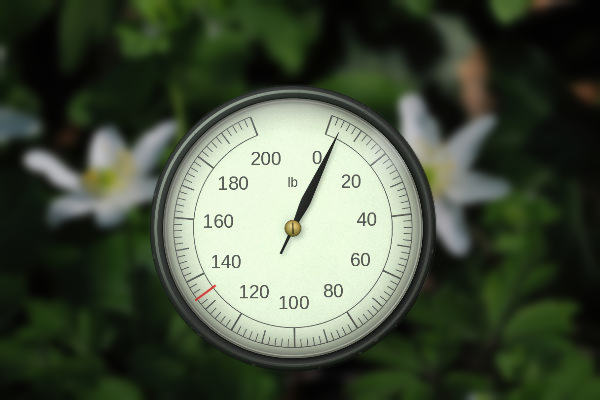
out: 4 lb
